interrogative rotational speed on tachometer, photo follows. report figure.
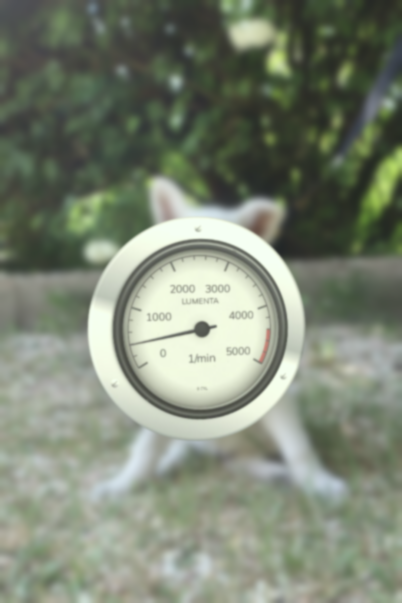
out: 400 rpm
